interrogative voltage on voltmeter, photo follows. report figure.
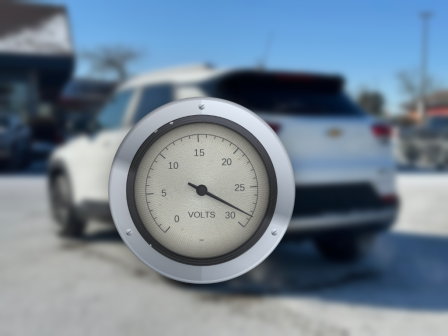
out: 28.5 V
